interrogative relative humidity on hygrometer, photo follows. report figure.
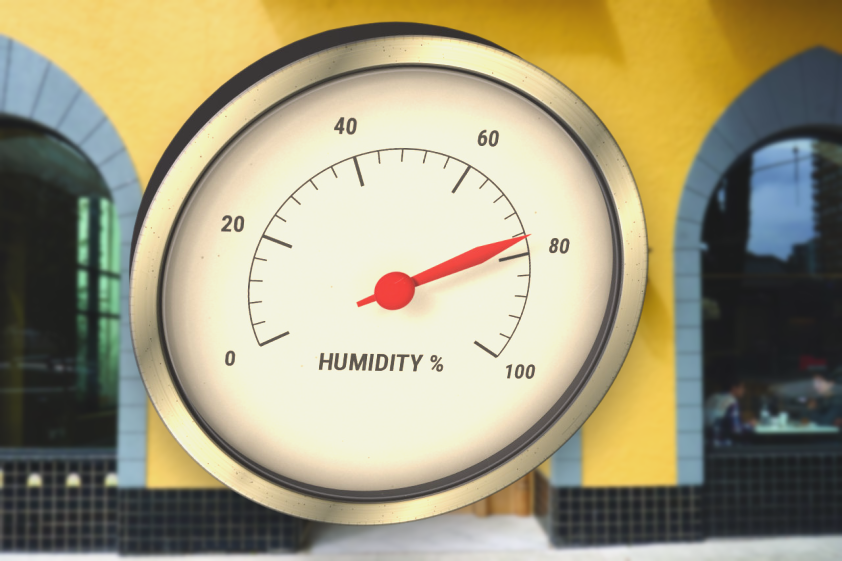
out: 76 %
